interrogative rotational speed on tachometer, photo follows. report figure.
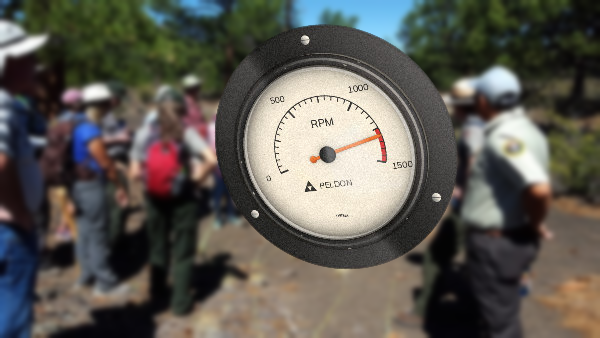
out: 1300 rpm
